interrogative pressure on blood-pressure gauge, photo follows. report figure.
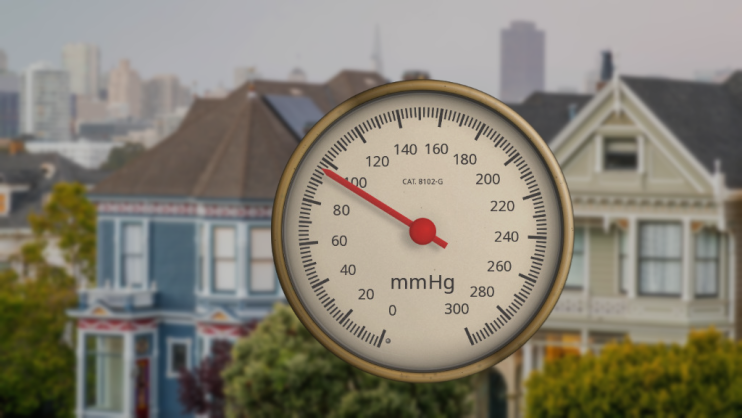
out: 96 mmHg
